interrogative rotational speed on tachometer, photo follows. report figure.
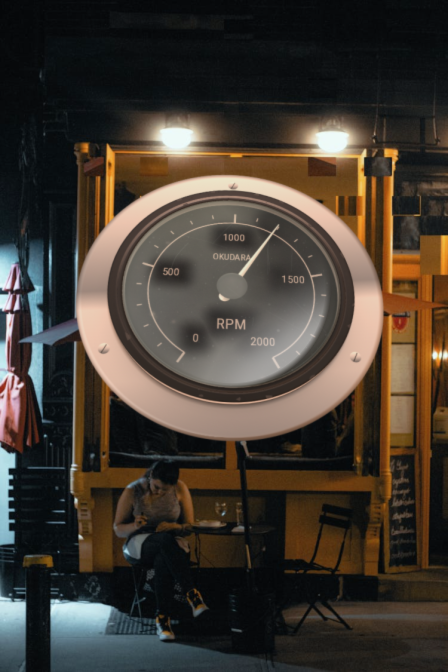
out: 1200 rpm
